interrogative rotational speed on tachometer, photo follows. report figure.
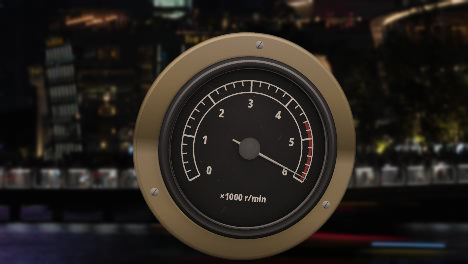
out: 5900 rpm
